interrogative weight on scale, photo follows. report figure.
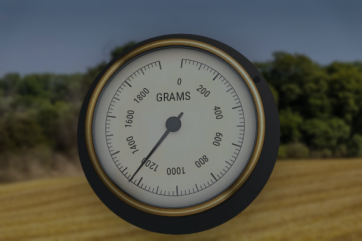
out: 1240 g
